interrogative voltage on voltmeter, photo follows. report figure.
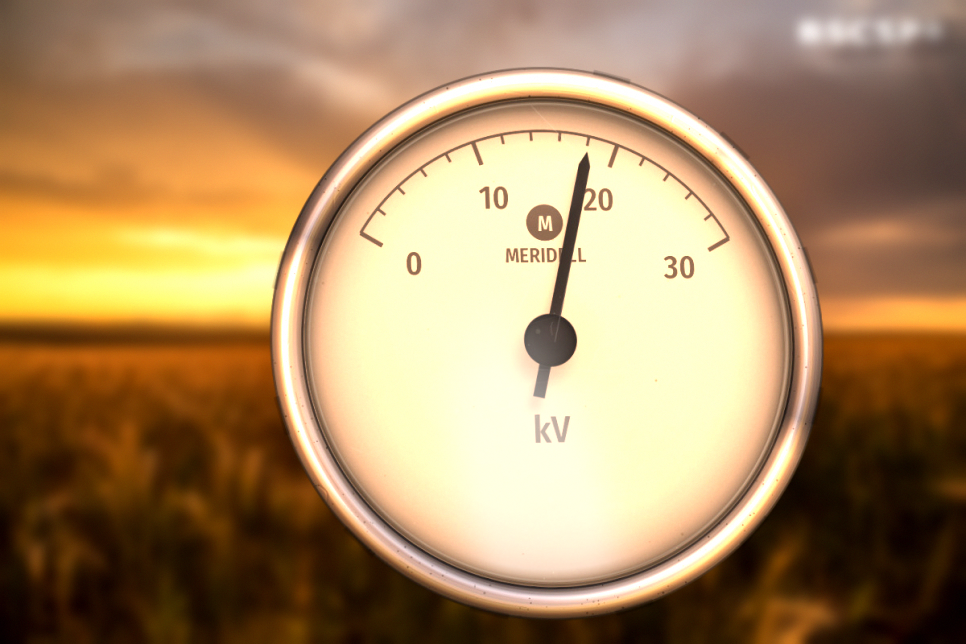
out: 18 kV
